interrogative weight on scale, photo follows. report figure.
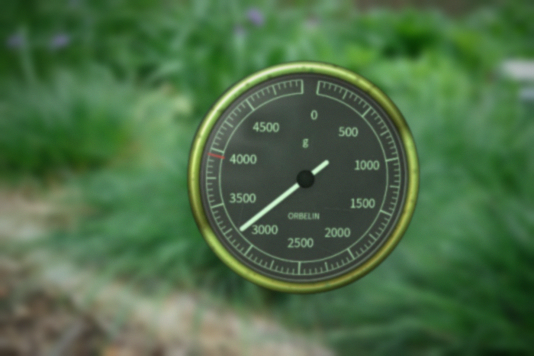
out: 3200 g
